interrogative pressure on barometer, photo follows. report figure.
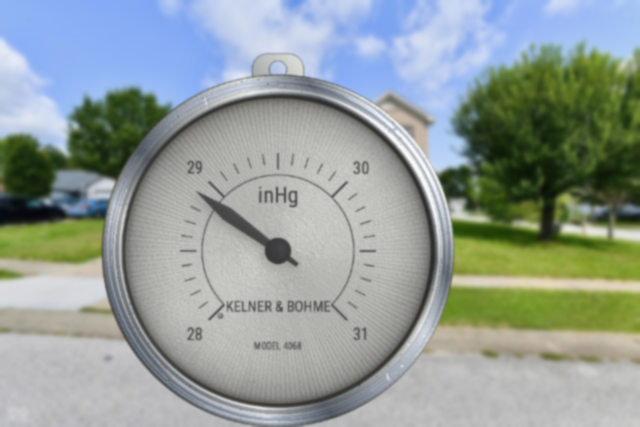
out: 28.9 inHg
